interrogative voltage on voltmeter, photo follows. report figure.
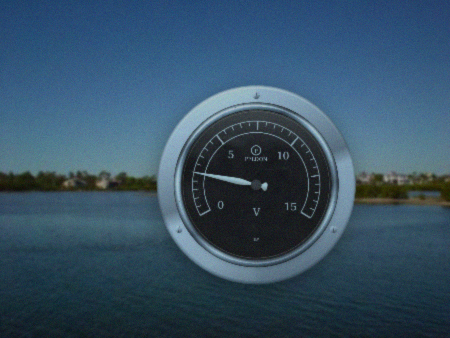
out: 2.5 V
